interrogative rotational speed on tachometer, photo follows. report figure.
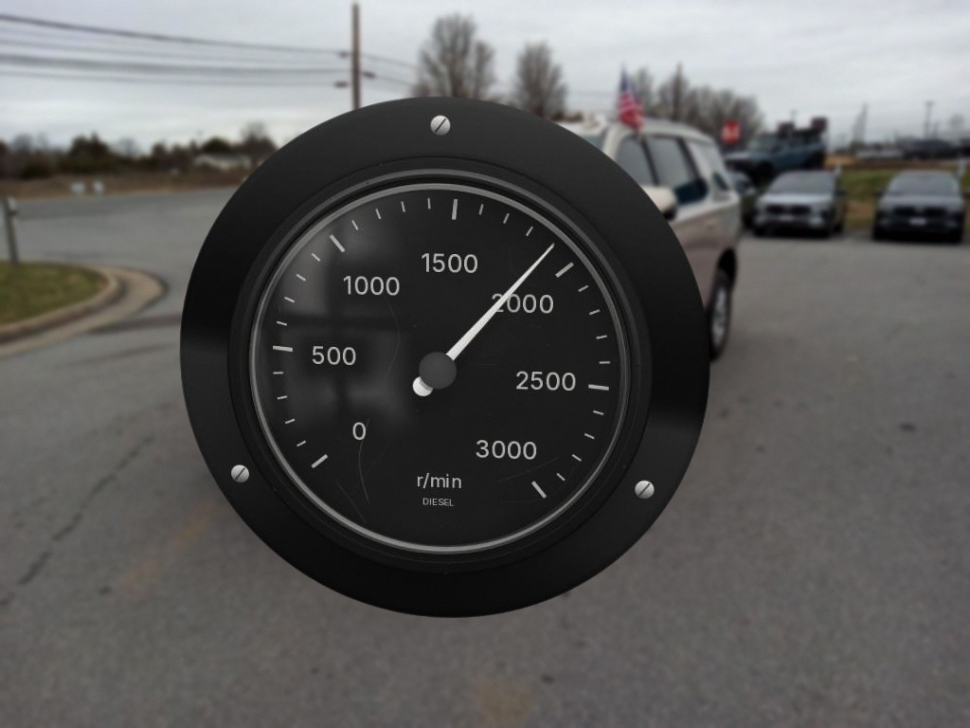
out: 1900 rpm
